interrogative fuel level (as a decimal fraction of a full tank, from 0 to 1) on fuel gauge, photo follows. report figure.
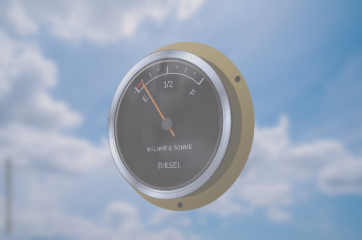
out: 0.125
